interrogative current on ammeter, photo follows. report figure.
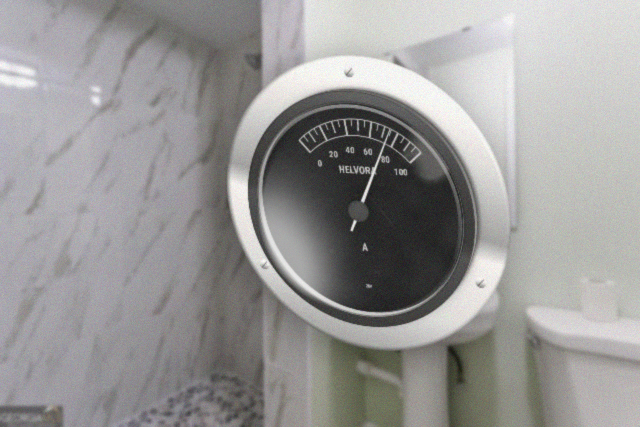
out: 75 A
